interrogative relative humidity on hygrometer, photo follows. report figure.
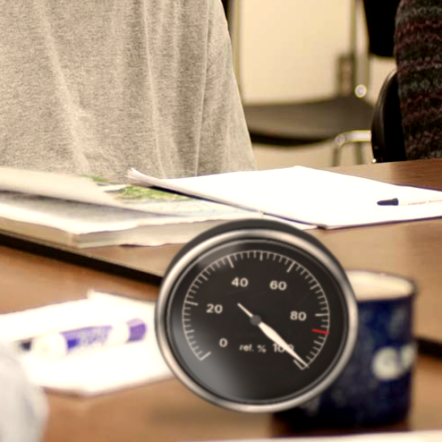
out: 98 %
